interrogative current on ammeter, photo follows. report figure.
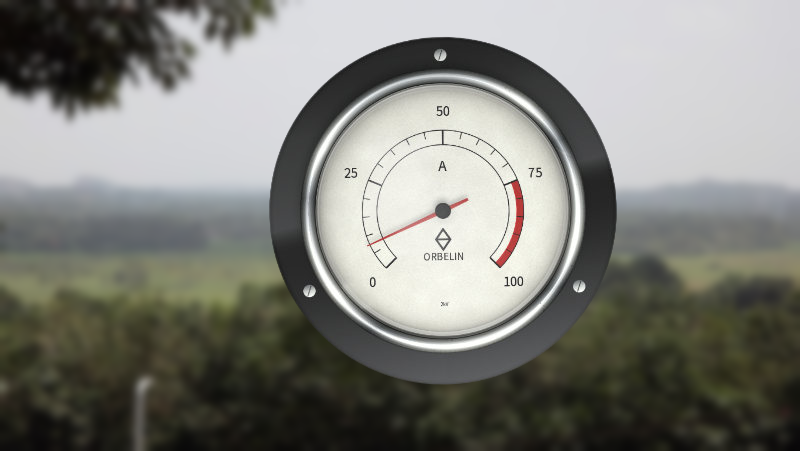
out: 7.5 A
